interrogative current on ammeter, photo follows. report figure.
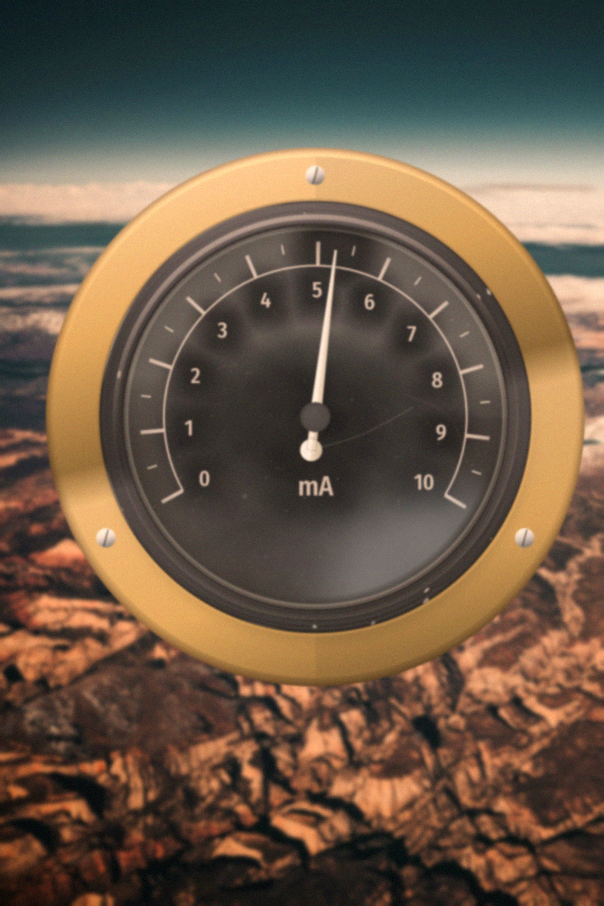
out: 5.25 mA
